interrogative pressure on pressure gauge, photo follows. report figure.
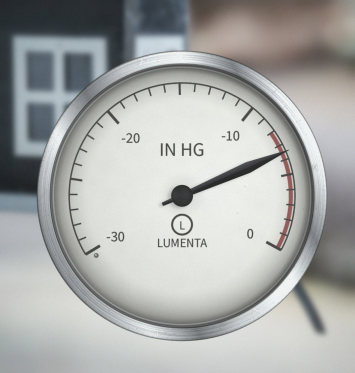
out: -6.5 inHg
